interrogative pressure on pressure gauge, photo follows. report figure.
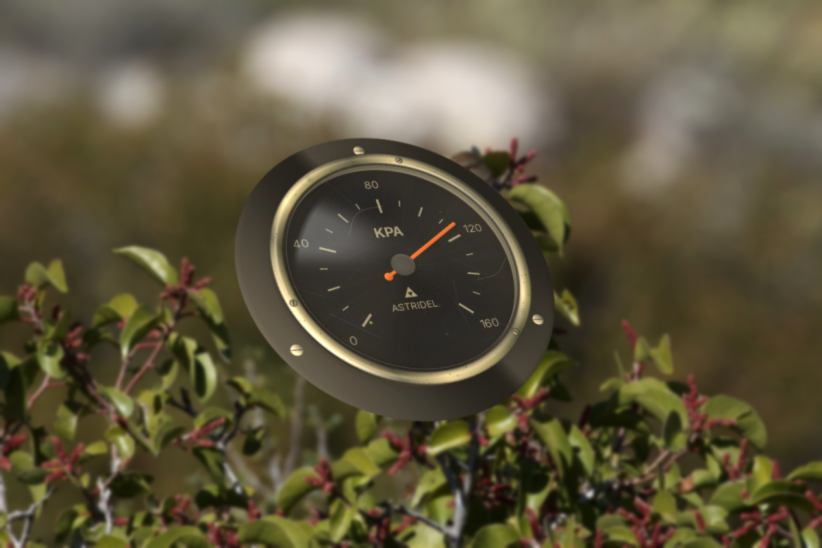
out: 115 kPa
